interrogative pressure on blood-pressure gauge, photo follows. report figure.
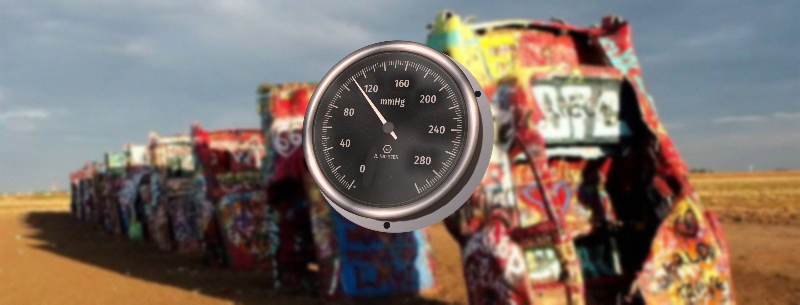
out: 110 mmHg
